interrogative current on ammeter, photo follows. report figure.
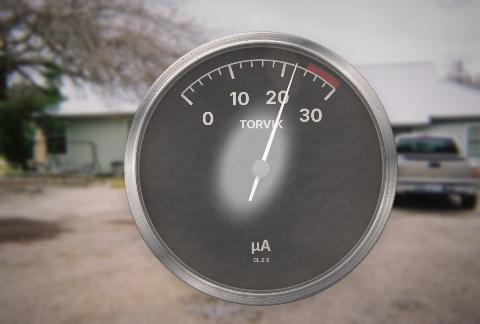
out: 22 µA
